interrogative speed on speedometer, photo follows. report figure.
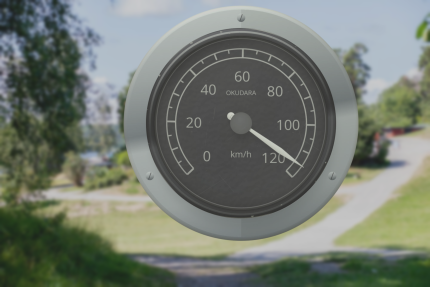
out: 115 km/h
